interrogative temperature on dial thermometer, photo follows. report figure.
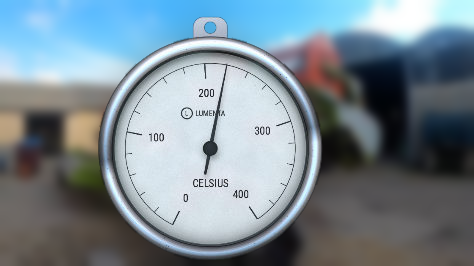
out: 220 °C
